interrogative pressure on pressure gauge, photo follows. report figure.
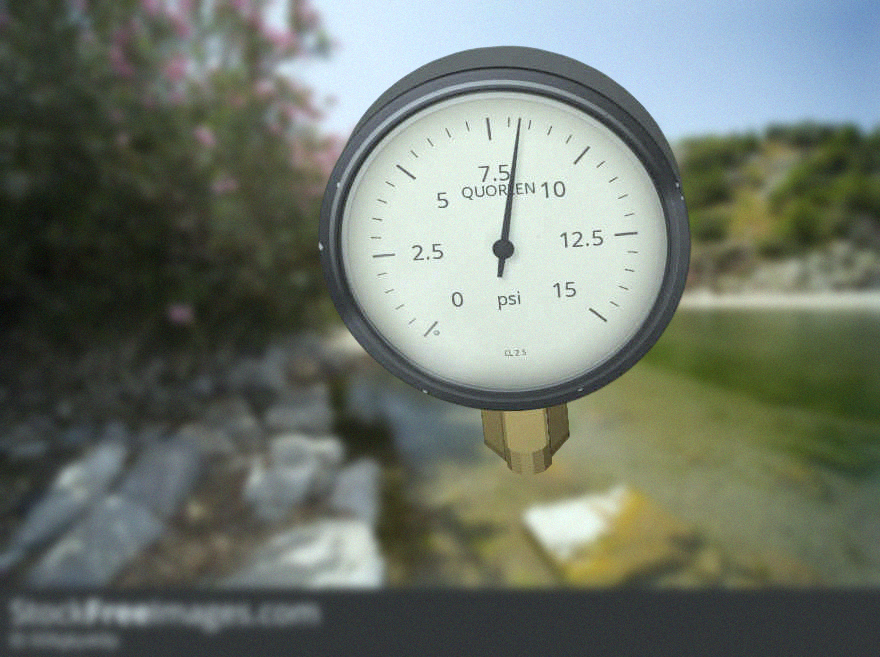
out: 8.25 psi
